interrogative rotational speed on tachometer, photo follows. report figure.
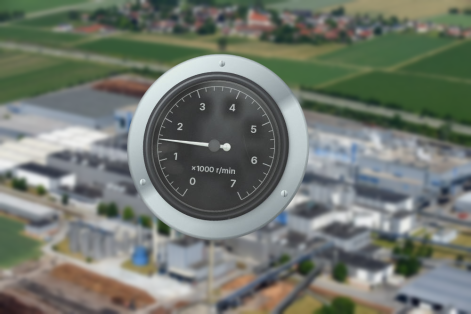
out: 1500 rpm
